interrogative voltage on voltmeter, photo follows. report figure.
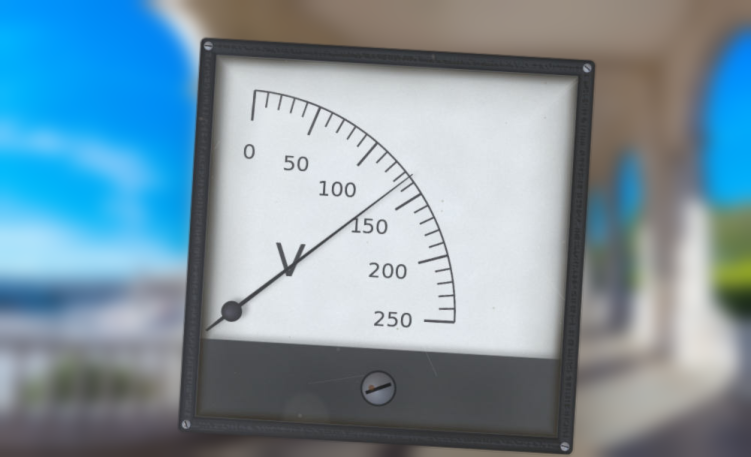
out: 135 V
